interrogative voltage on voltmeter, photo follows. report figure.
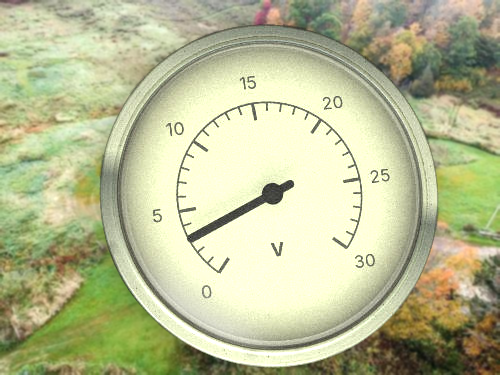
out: 3 V
